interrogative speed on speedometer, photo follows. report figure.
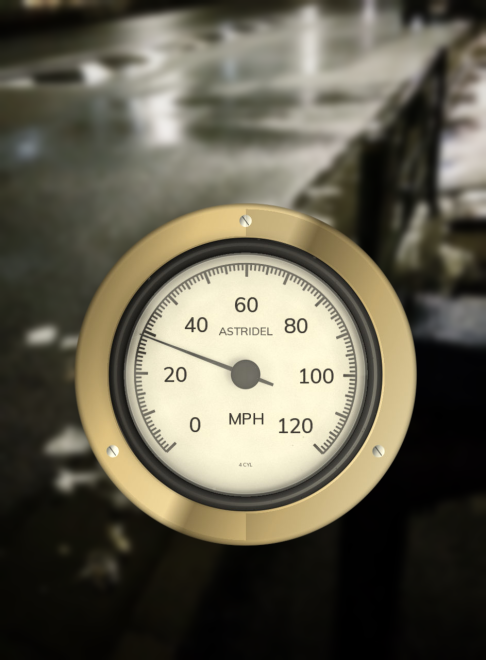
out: 29 mph
